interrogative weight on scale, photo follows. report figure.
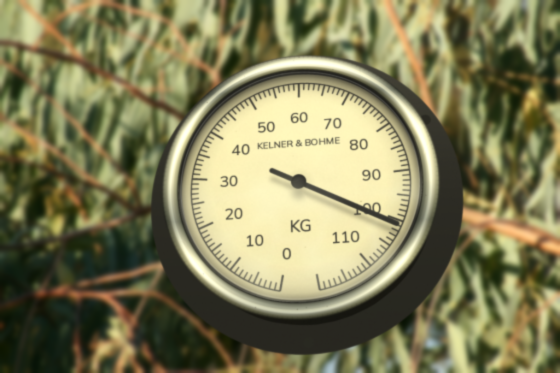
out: 101 kg
